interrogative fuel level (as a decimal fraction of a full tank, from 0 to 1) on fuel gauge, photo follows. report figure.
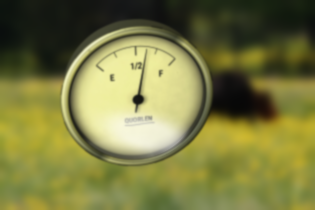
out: 0.625
